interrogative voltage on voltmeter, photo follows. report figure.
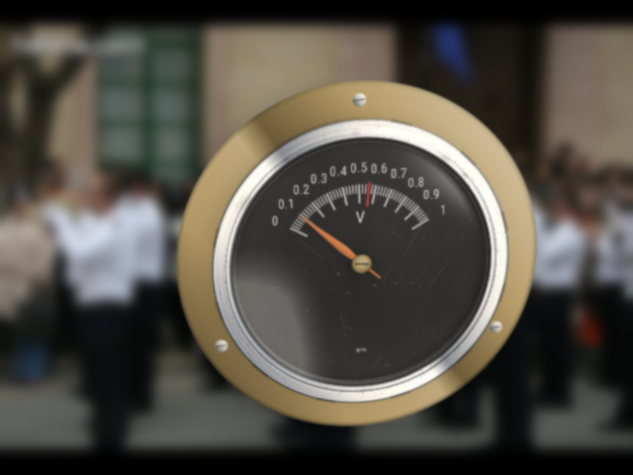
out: 0.1 V
